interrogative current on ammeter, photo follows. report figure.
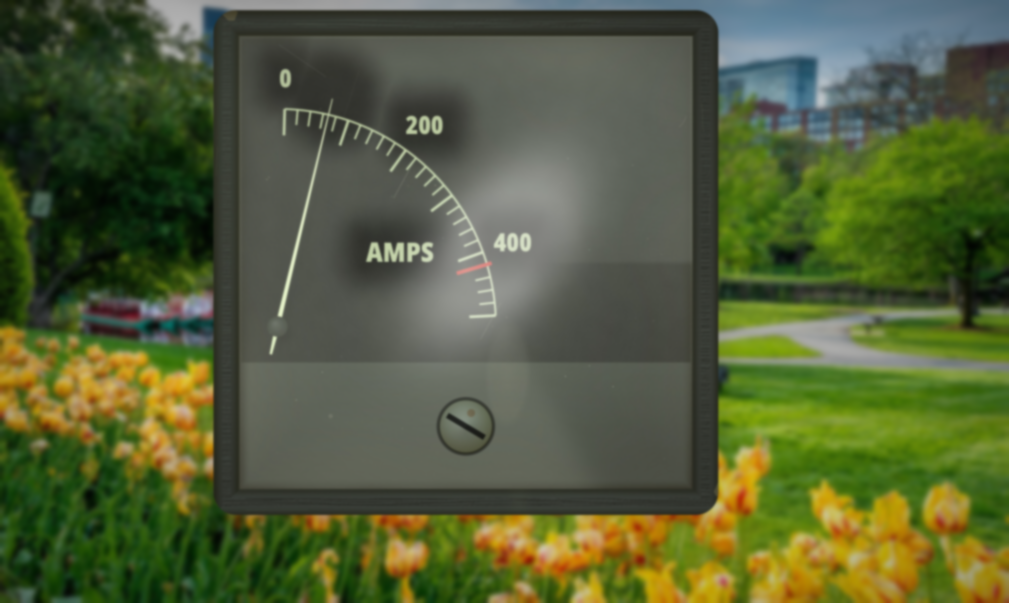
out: 70 A
